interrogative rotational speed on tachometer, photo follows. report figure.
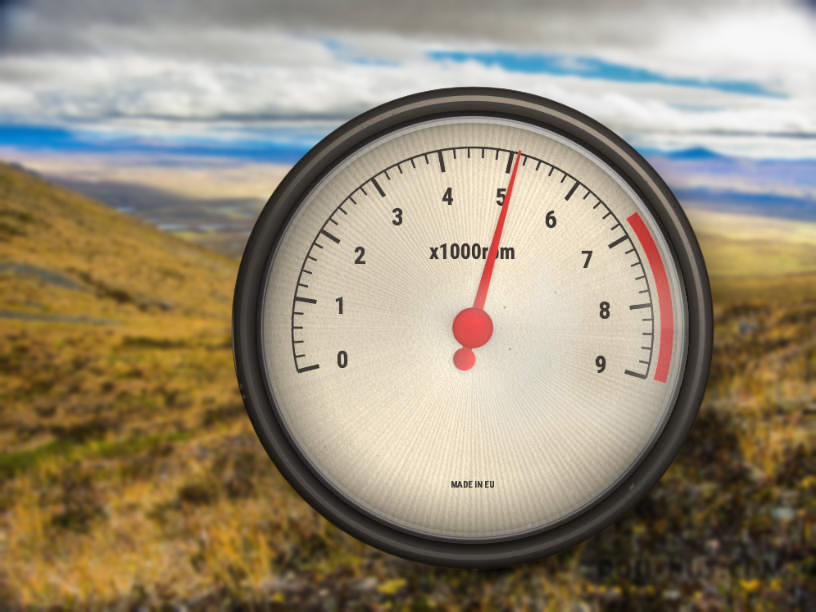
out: 5100 rpm
